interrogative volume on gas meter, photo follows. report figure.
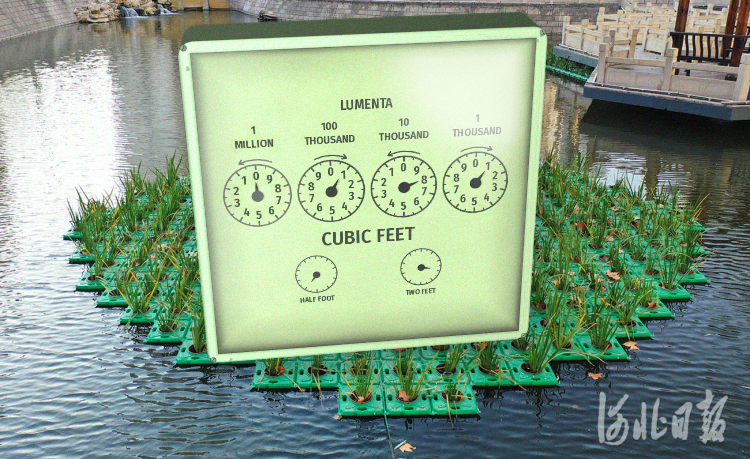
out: 8100 ft³
